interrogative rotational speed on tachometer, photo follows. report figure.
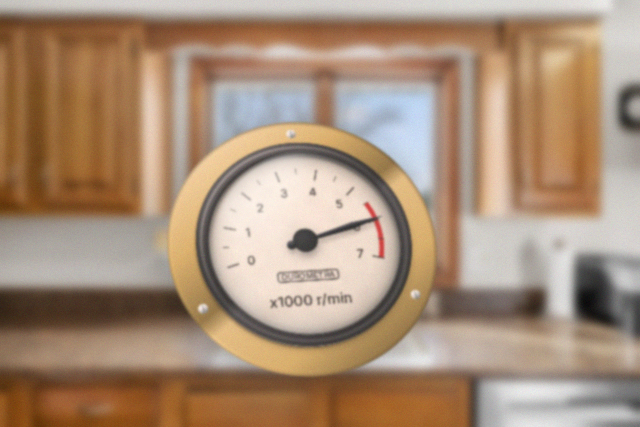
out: 6000 rpm
